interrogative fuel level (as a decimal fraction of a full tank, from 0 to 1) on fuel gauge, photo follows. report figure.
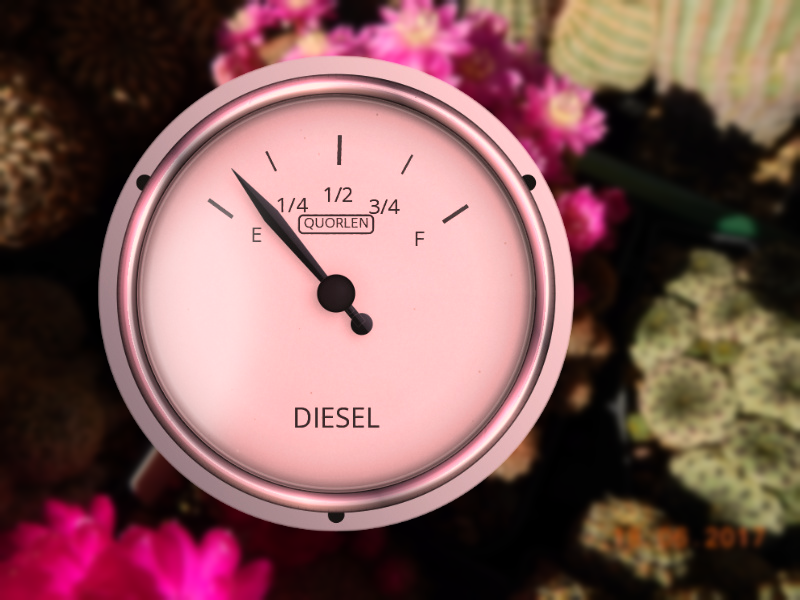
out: 0.125
